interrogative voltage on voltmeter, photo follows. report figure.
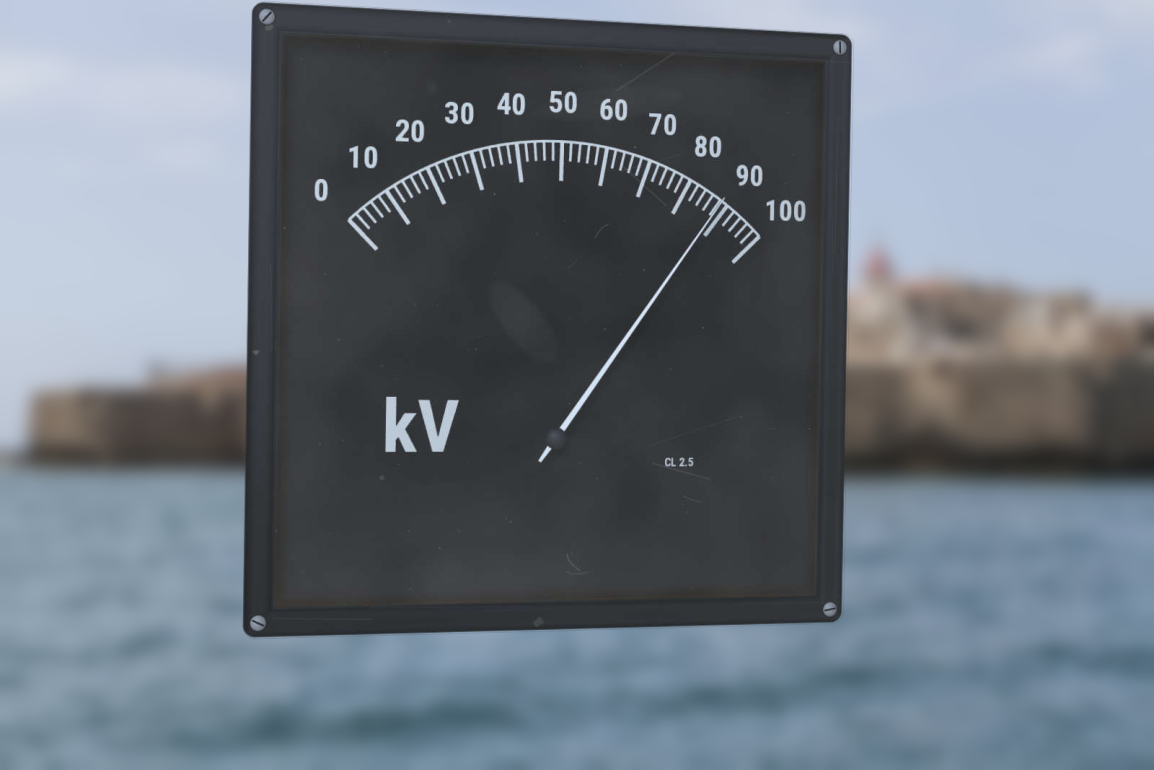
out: 88 kV
